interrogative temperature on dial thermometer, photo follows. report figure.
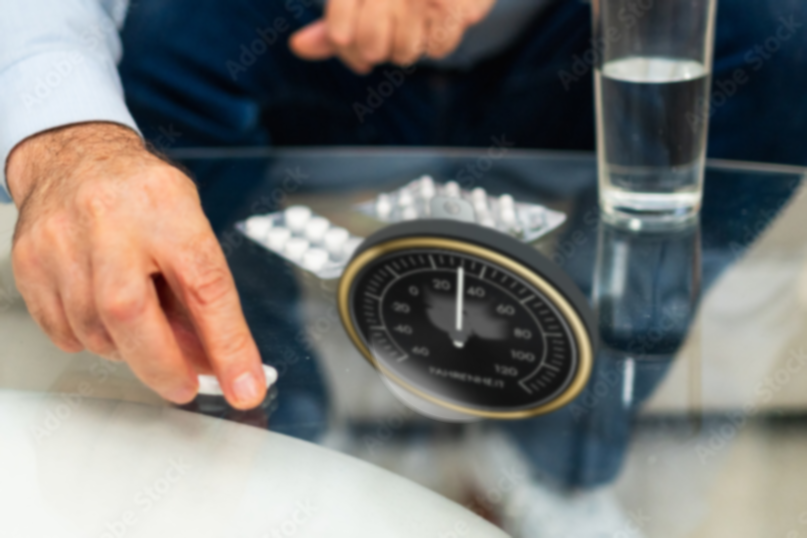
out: 32 °F
